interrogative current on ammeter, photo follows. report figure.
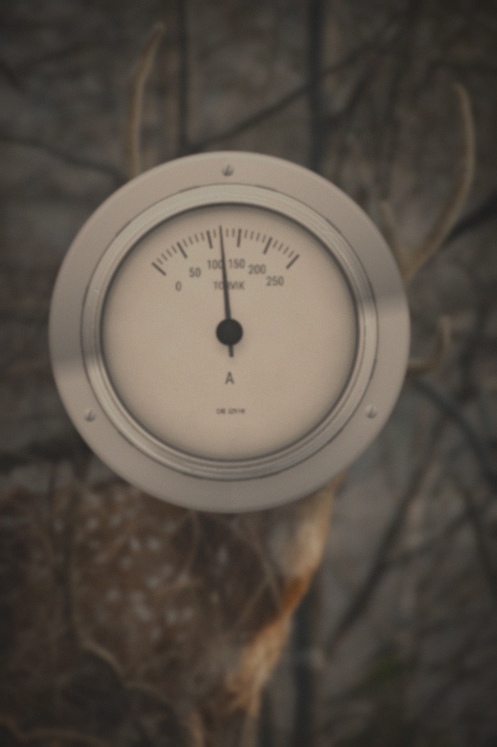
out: 120 A
